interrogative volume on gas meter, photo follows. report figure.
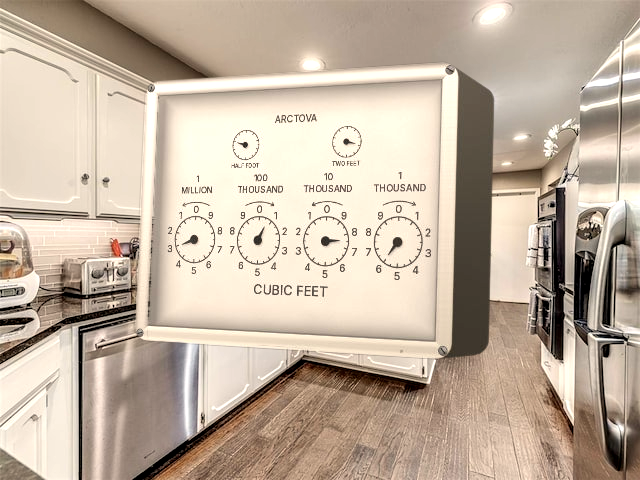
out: 307600 ft³
